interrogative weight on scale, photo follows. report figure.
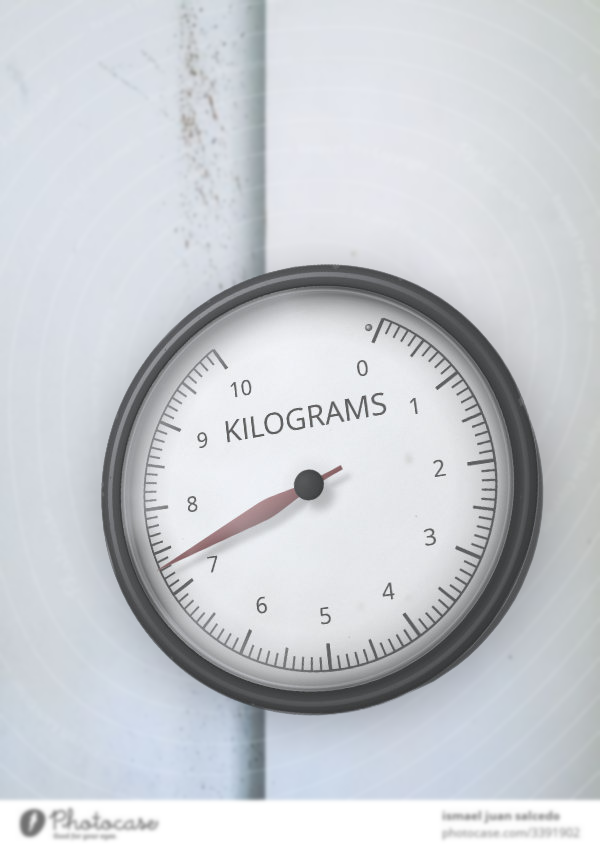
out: 7.3 kg
